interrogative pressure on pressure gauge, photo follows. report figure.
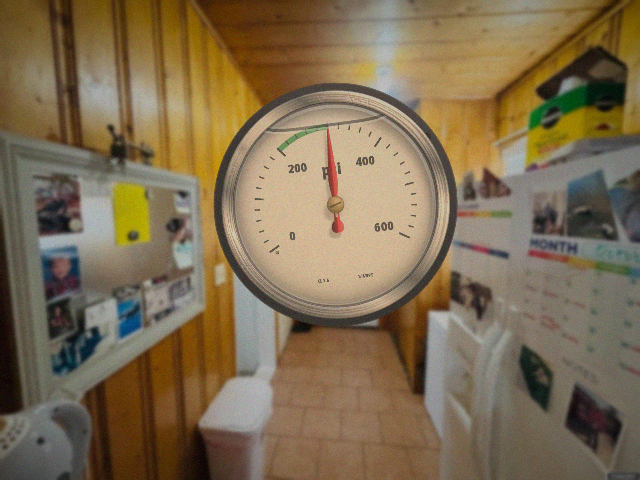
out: 300 psi
